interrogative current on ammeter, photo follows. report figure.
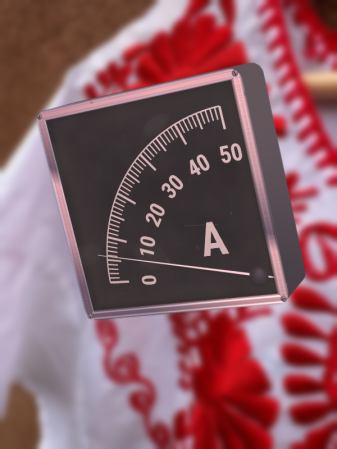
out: 6 A
